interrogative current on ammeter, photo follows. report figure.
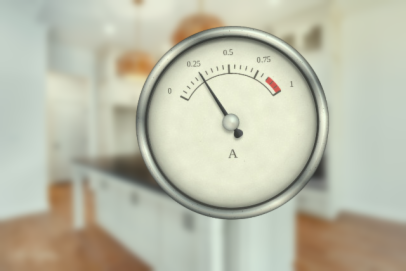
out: 0.25 A
